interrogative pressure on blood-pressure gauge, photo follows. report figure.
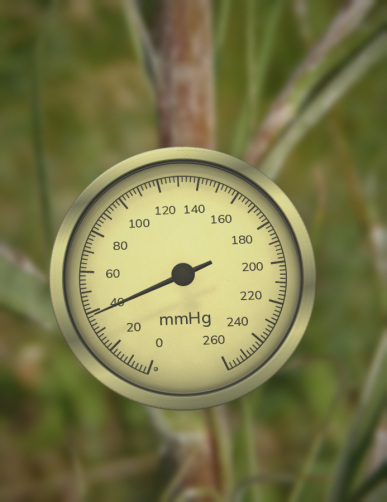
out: 38 mmHg
